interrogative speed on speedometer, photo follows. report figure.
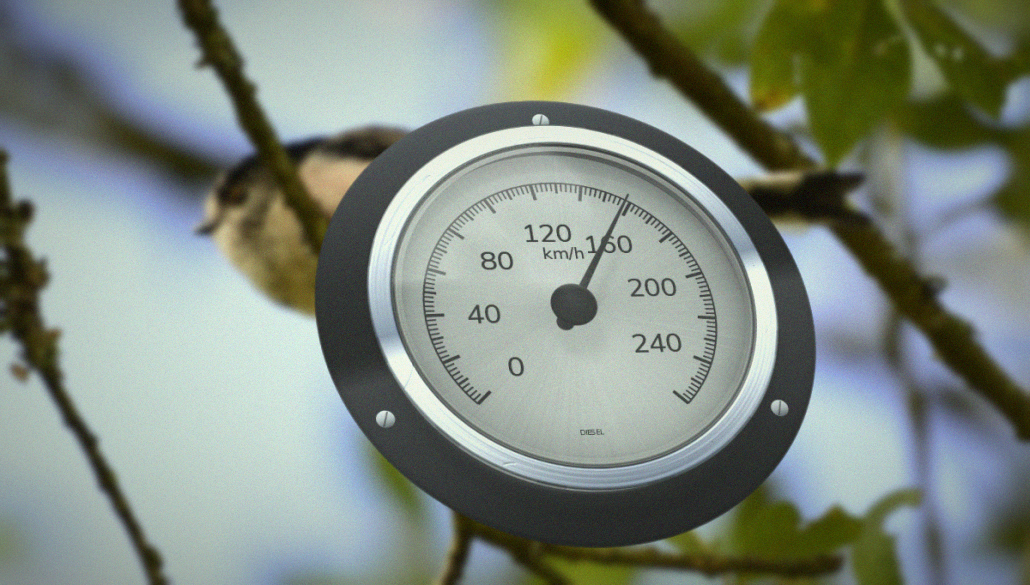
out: 158 km/h
